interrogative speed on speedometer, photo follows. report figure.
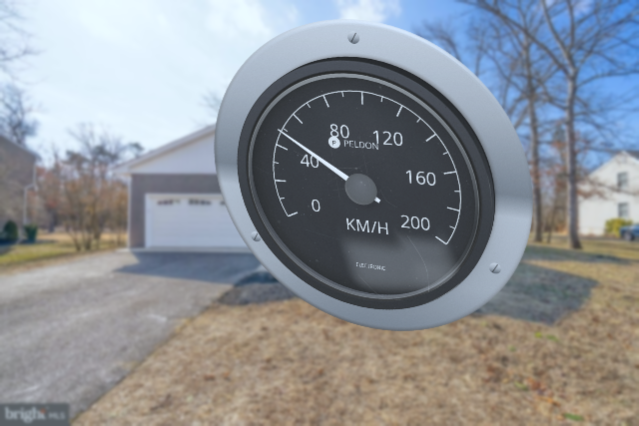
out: 50 km/h
